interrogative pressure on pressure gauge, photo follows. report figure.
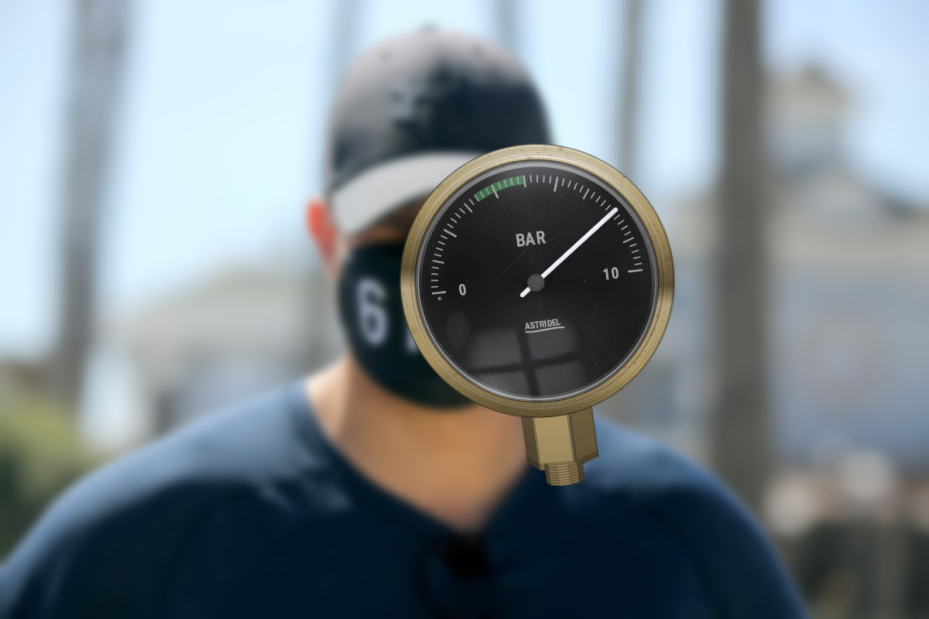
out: 8 bar
